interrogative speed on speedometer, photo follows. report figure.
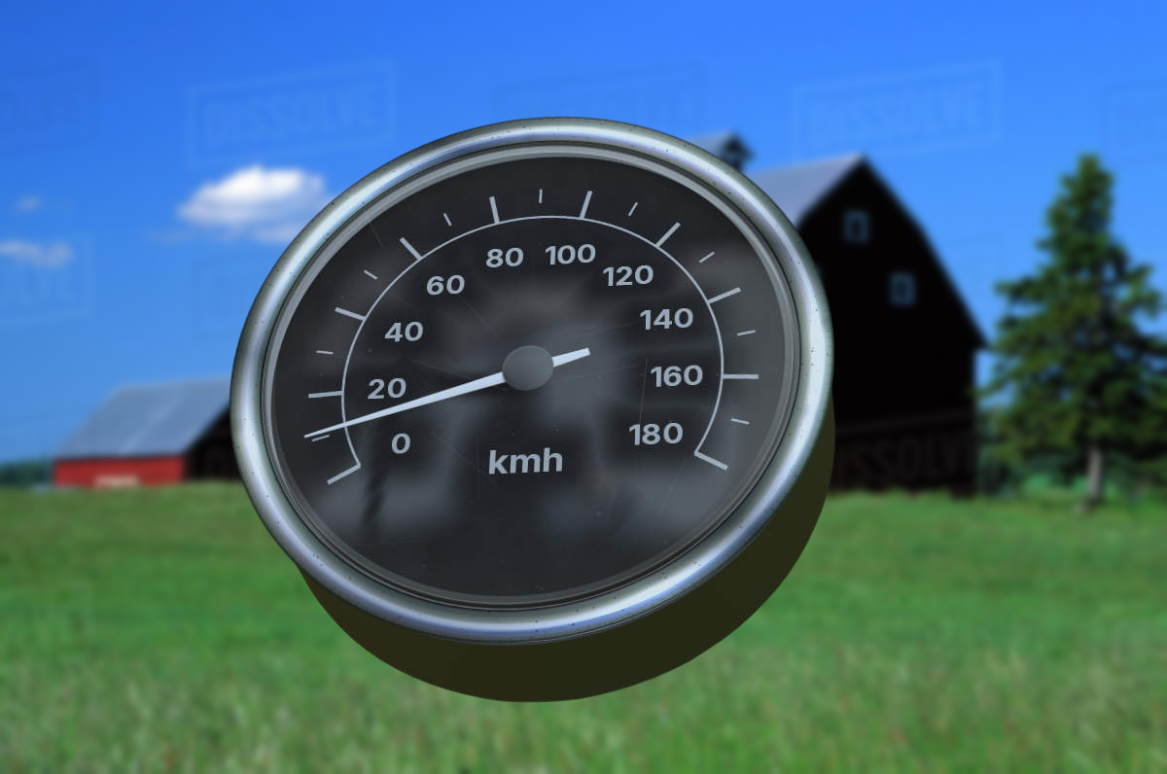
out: 10 km/h
